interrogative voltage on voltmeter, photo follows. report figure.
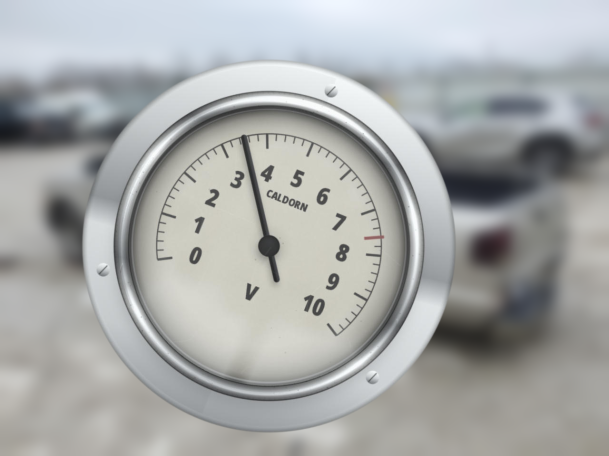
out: 3.5 V
